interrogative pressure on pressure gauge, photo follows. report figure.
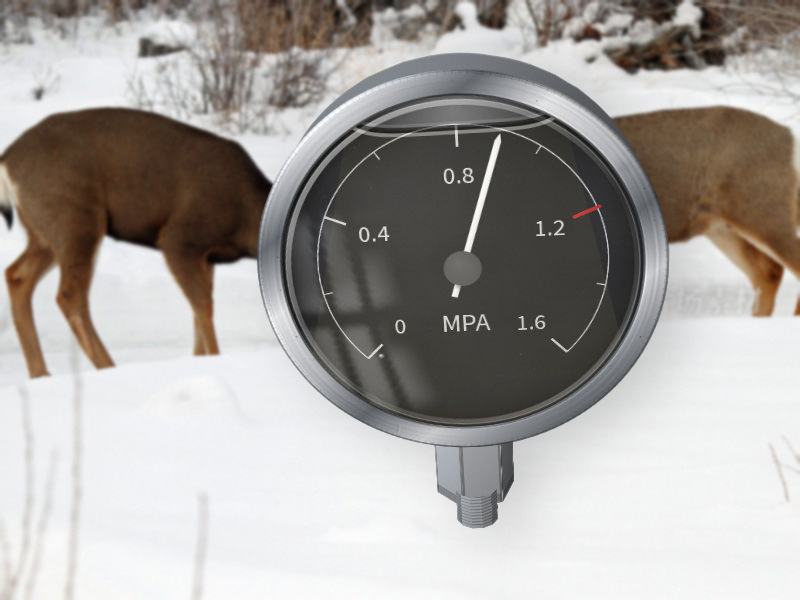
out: 0.9 MPa
